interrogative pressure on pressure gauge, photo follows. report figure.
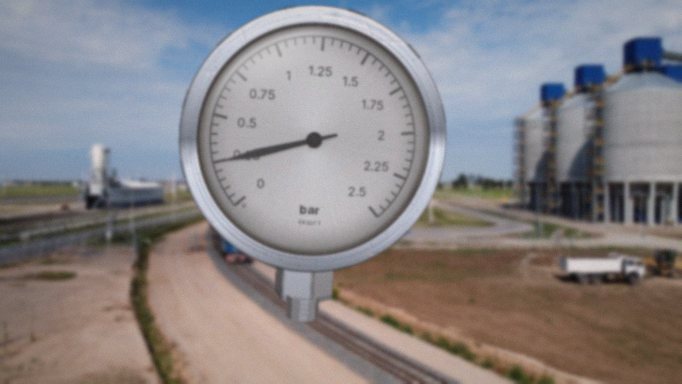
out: 0.25 bar
